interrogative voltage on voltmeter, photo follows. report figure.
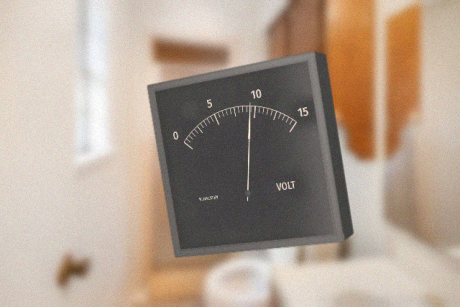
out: 9.5 V
